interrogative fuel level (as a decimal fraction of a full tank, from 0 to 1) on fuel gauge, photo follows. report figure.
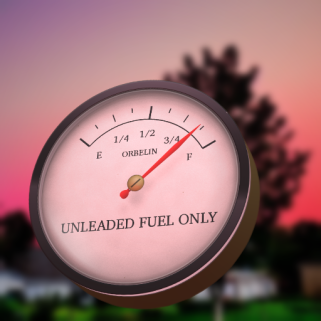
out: 0.875
